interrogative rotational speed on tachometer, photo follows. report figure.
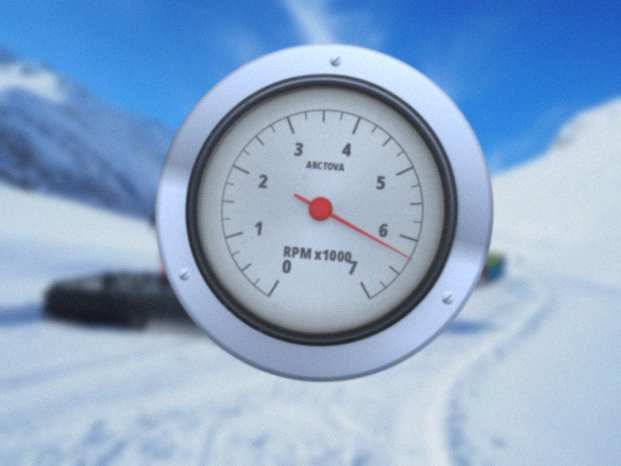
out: 6250 rpm
